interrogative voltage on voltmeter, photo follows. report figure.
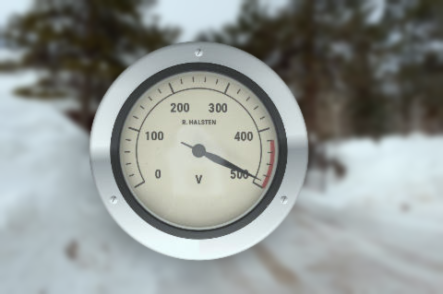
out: 490 V
